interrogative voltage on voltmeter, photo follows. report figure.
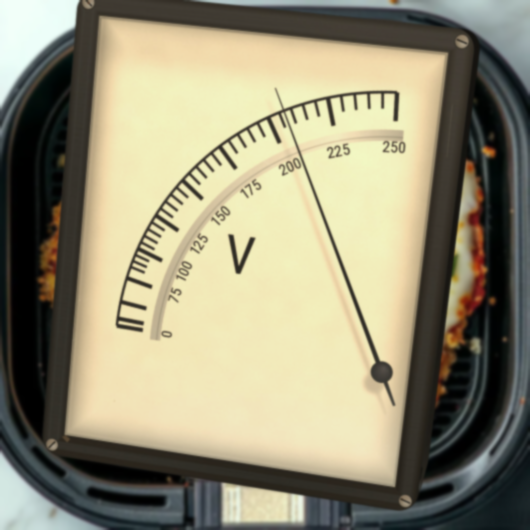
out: 207.5 V
